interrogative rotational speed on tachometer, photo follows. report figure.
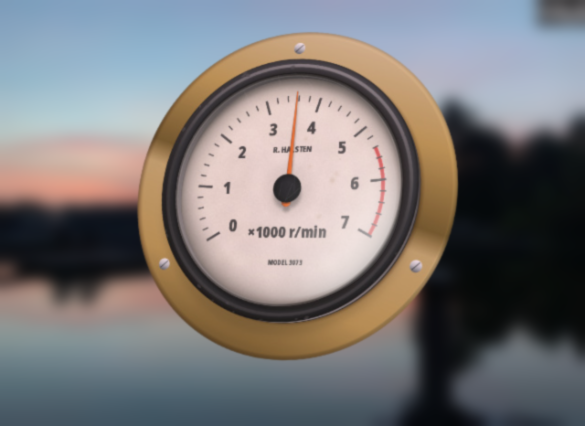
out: 3600 rpm
